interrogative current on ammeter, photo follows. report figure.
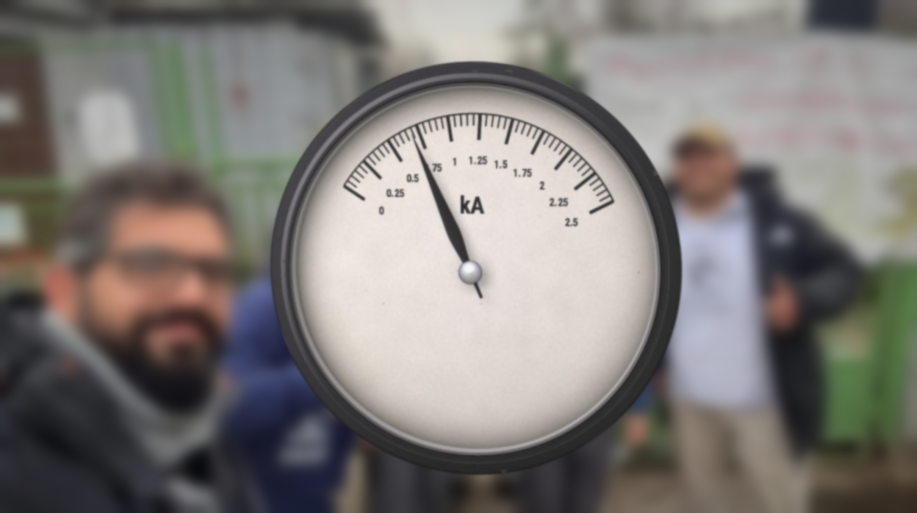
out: 0.7 kA
